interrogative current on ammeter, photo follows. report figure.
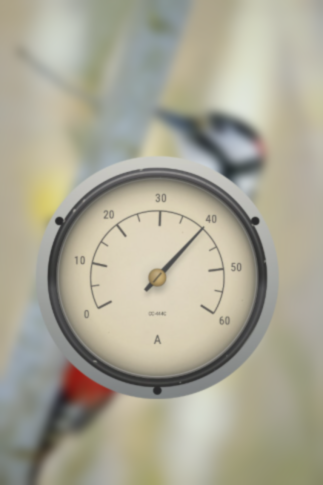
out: 40 A
